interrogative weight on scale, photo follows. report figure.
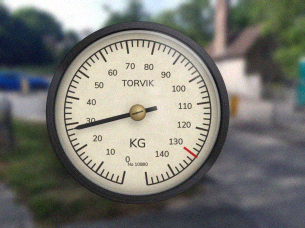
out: 28 kg
